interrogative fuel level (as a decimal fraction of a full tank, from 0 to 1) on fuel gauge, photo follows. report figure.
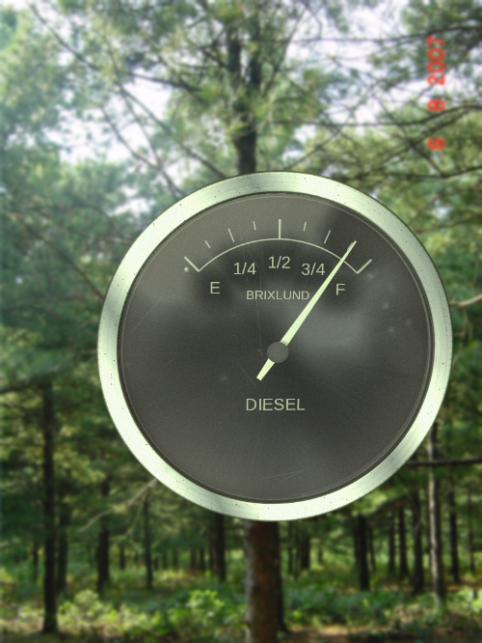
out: 0.875
